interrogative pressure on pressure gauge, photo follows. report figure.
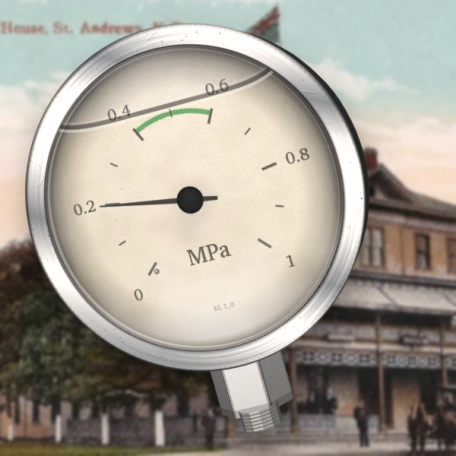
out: 0.2 MPa
